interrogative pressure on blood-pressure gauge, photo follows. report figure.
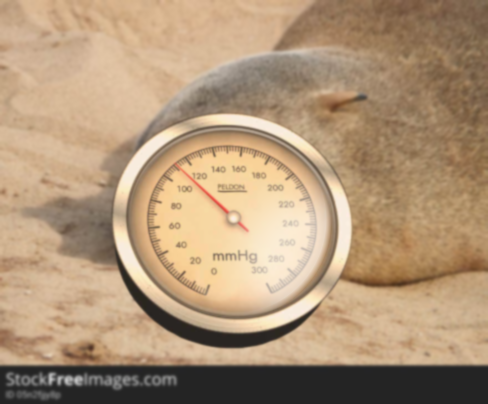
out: 110 mmHg
